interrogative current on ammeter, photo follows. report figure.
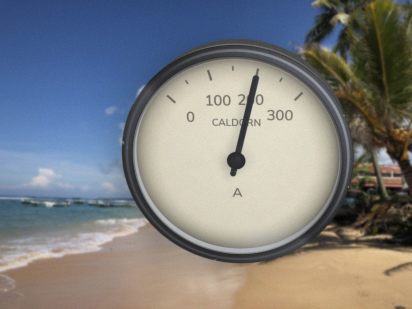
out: 200 A
